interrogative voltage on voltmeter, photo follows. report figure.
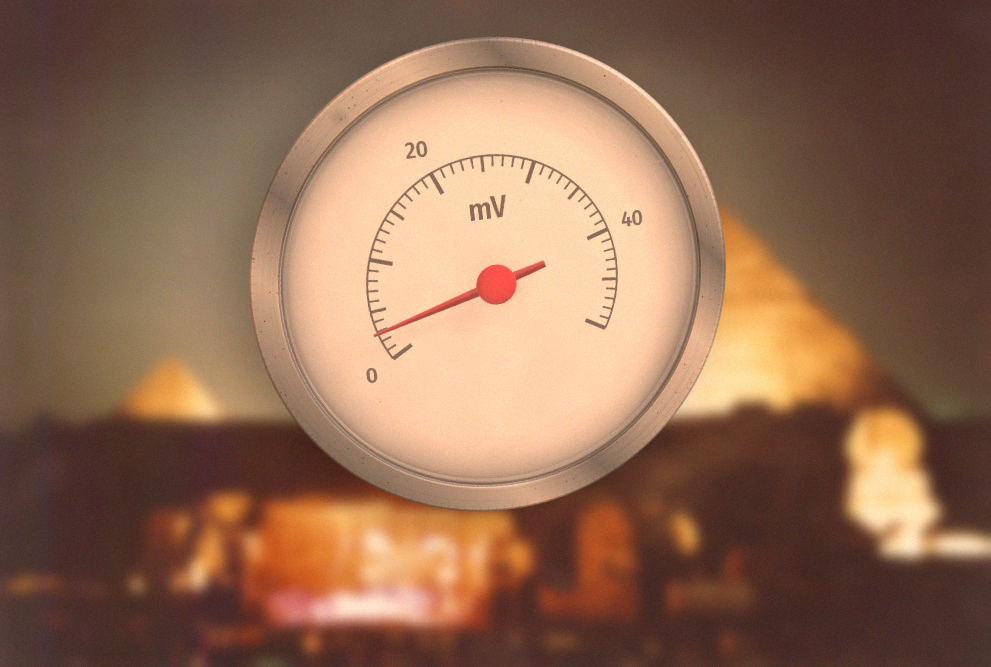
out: 3 mV
